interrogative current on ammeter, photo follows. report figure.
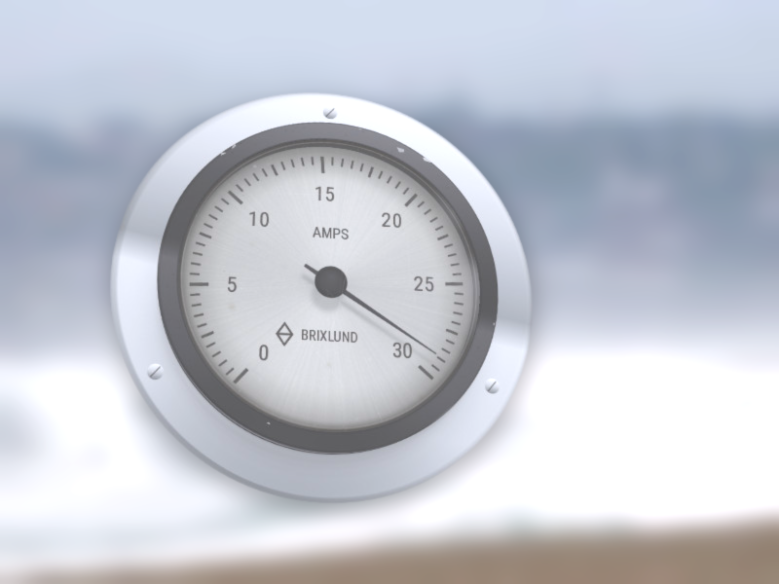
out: 29 A
